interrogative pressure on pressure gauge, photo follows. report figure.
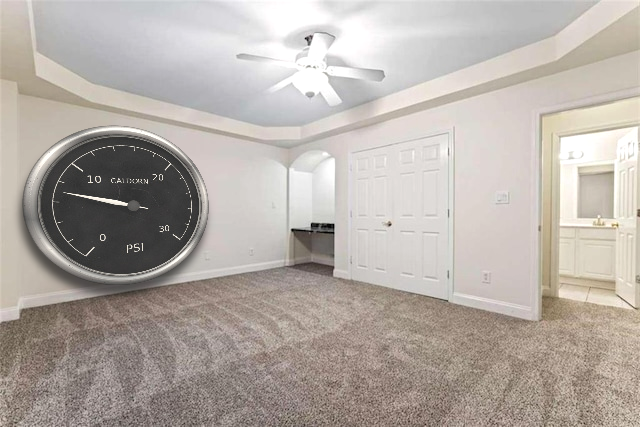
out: 7 psi
